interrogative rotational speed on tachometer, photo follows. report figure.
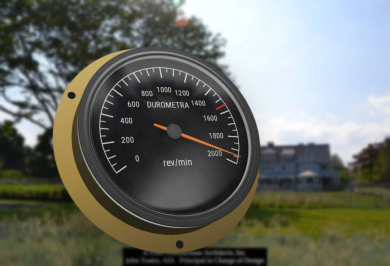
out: 1950 rpm
